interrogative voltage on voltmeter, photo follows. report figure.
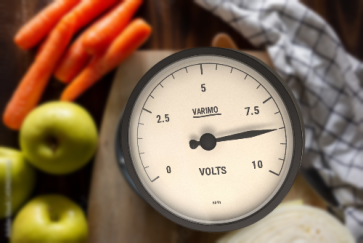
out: 8.5 V
